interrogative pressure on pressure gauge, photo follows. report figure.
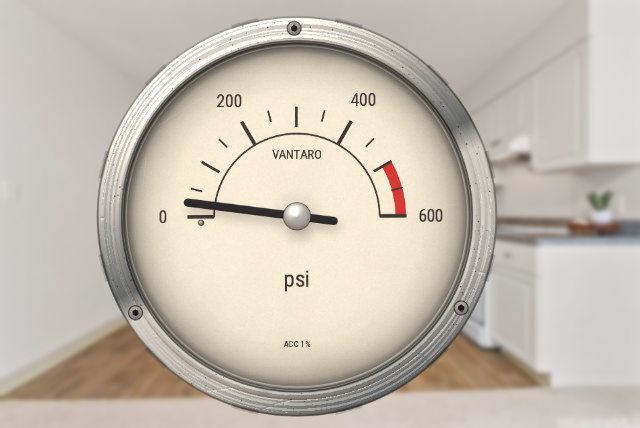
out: 25 psi
